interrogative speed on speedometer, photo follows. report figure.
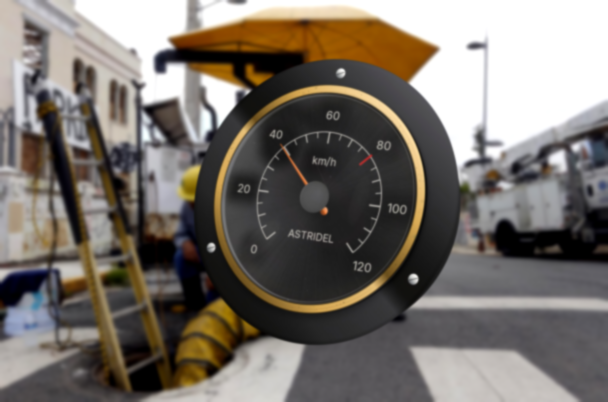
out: 40 km/h
